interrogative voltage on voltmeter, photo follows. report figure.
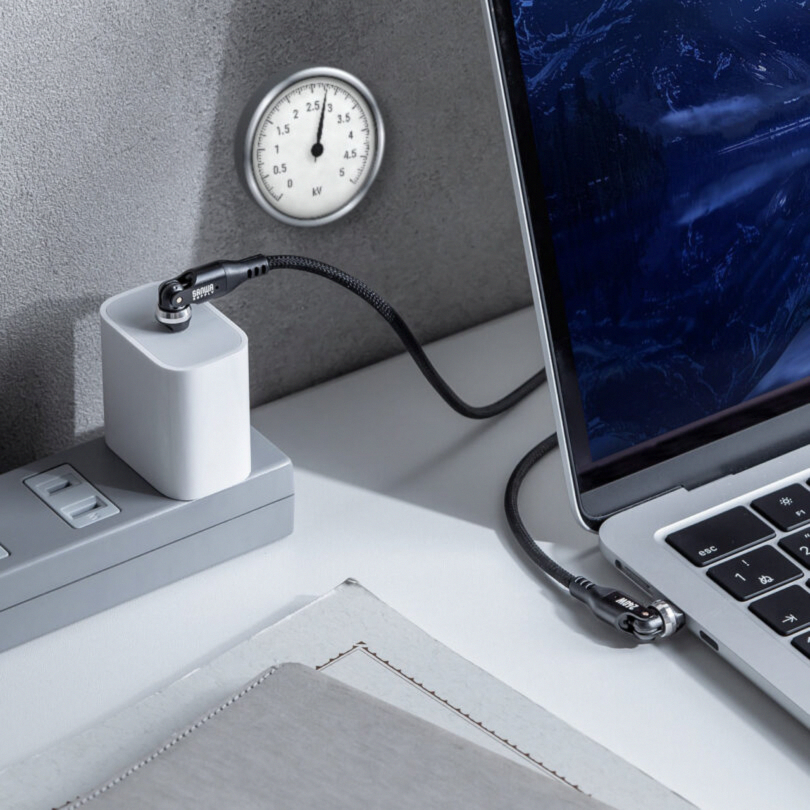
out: 2.75 kV
